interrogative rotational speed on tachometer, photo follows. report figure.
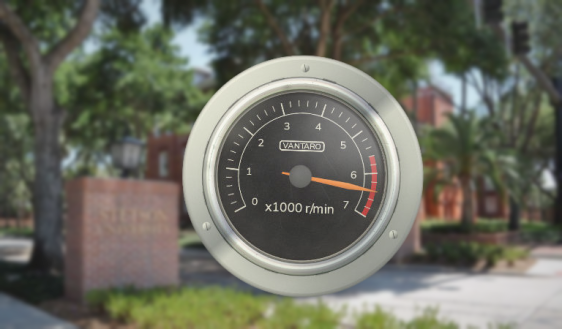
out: 6400 rpm
